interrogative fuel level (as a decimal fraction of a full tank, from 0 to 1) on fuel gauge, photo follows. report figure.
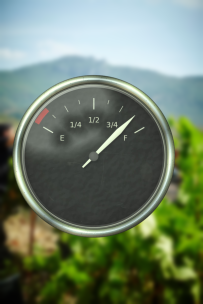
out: 0.875
